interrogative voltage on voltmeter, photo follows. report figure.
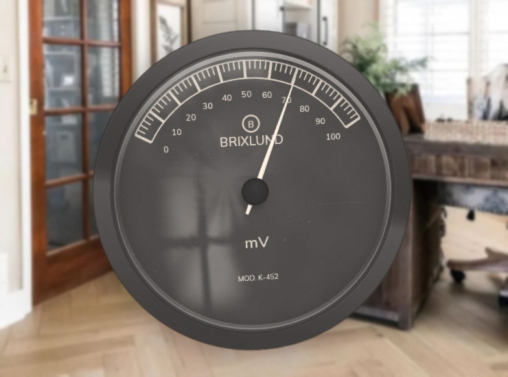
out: 70 mV
